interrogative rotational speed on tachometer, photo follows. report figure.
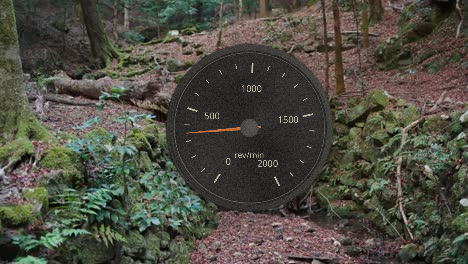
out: 350 rpm
